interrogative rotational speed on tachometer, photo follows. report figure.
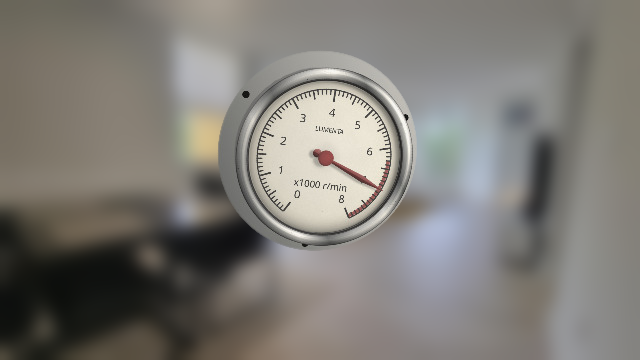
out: 7000 rpm
